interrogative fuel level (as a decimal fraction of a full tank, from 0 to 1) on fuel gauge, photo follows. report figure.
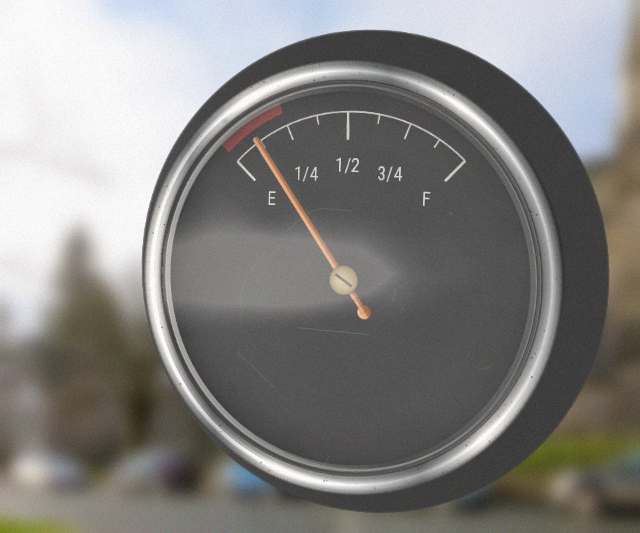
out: 0.125
